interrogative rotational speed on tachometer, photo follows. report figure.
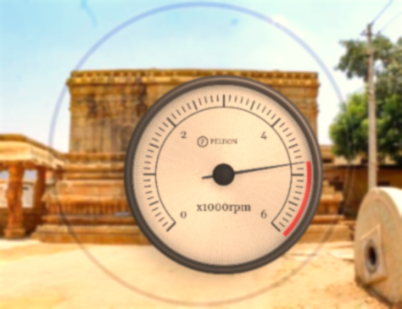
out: 4800 rpm
